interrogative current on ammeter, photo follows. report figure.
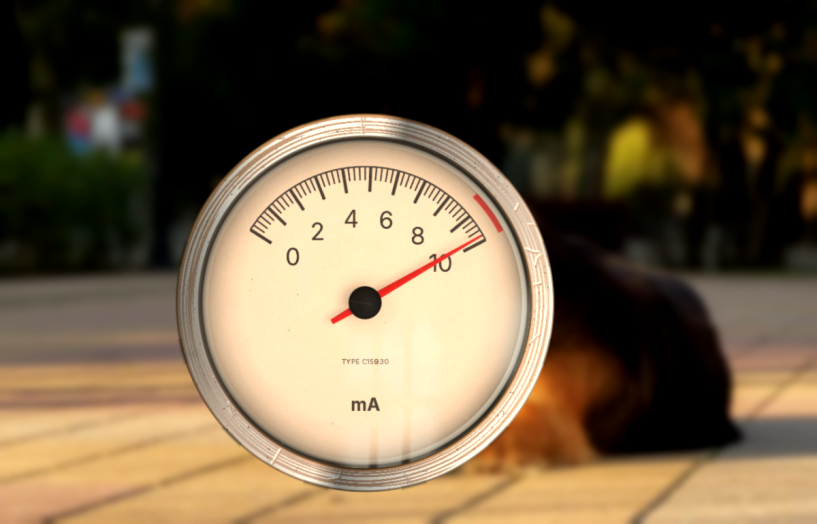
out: 9.8 mA
